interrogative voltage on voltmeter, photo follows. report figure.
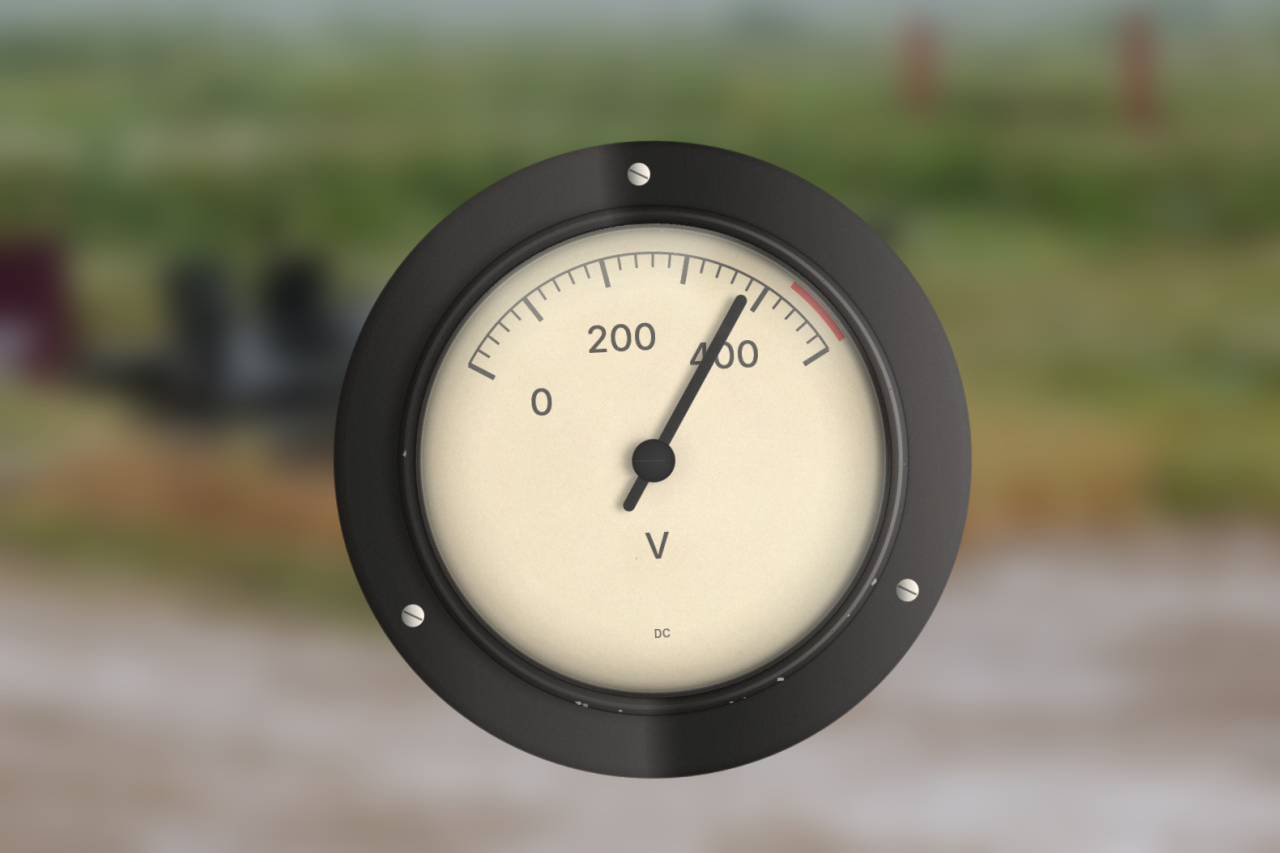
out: 380 V
